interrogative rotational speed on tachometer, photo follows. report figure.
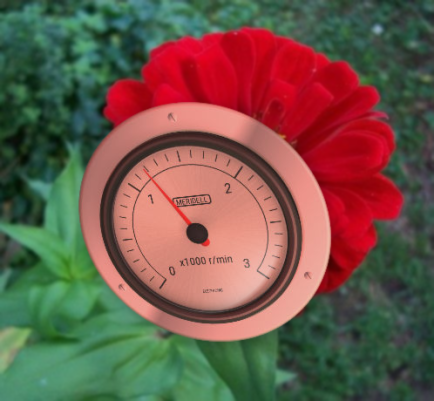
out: 1200 rpm
